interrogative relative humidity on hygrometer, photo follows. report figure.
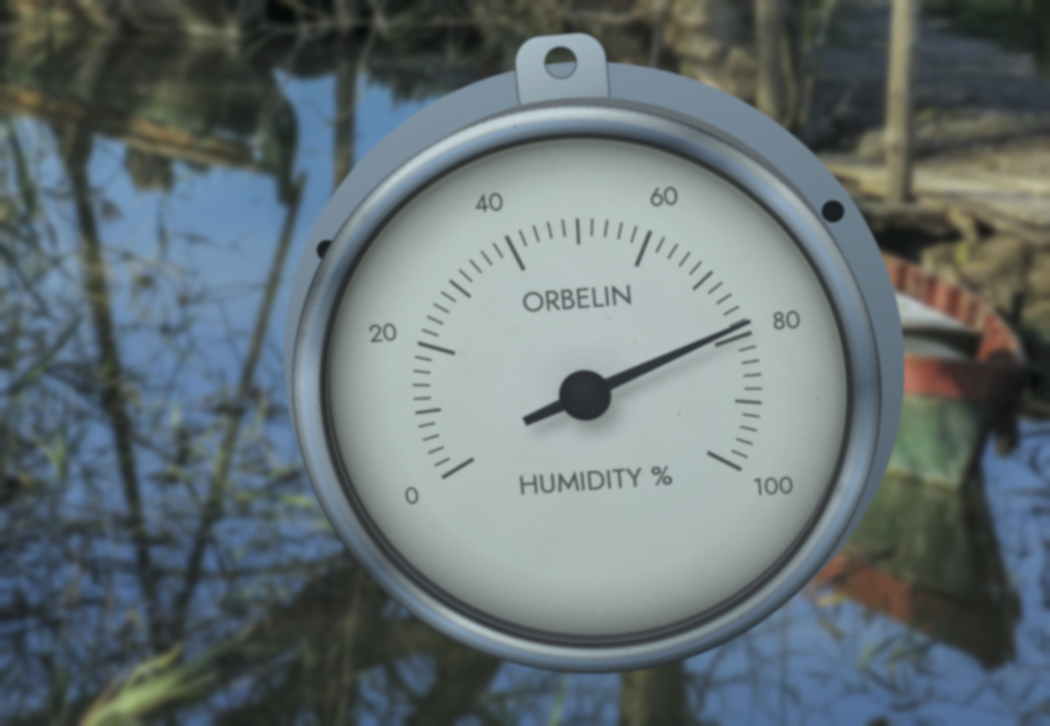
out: 78 %
